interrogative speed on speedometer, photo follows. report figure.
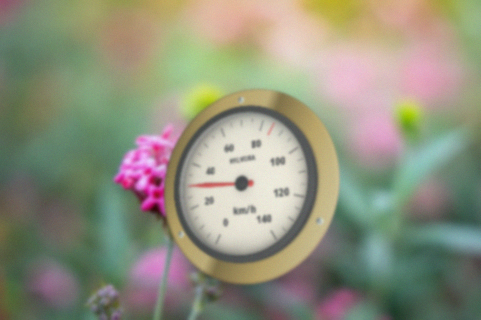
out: 30 km/h
